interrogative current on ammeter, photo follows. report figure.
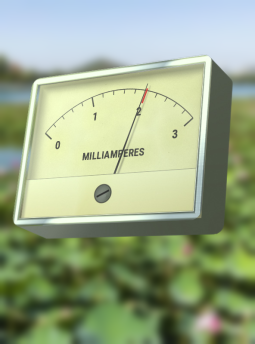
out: 2 mA
